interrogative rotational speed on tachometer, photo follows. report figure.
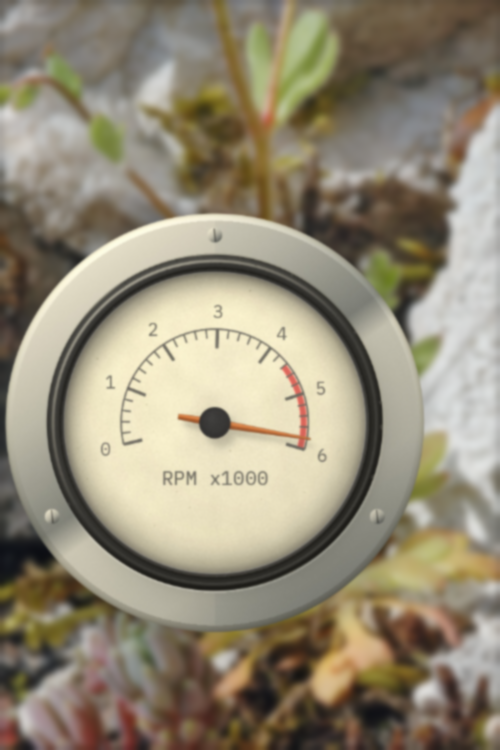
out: 5800 rpm
